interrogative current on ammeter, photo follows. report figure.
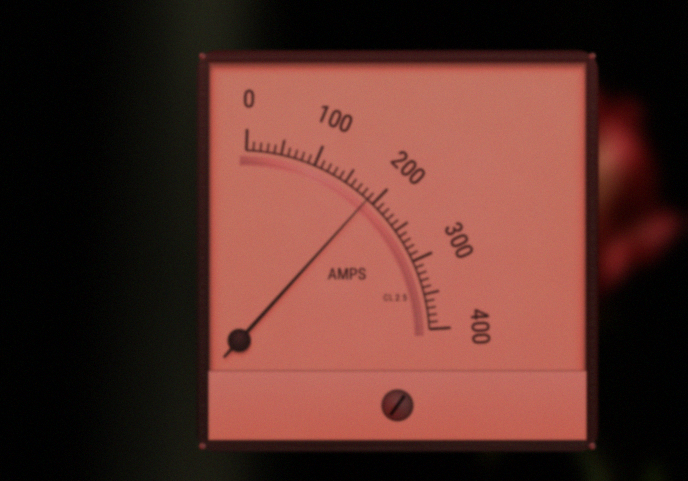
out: 190 A
